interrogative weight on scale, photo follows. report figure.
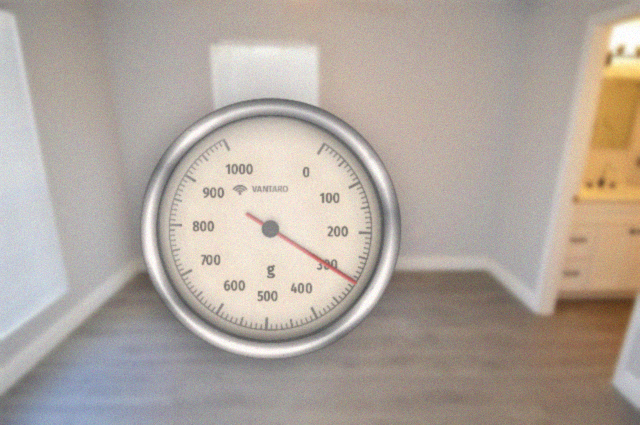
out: 300 g
